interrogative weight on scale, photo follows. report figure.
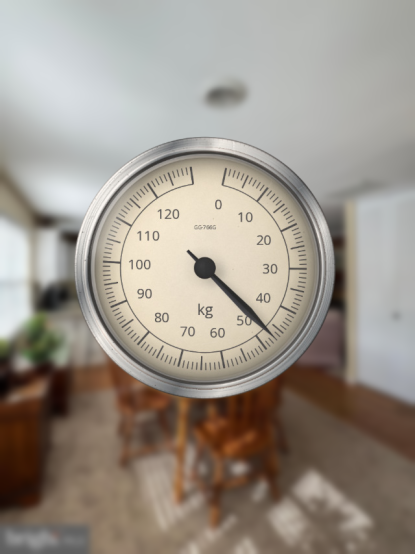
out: 47 kg
